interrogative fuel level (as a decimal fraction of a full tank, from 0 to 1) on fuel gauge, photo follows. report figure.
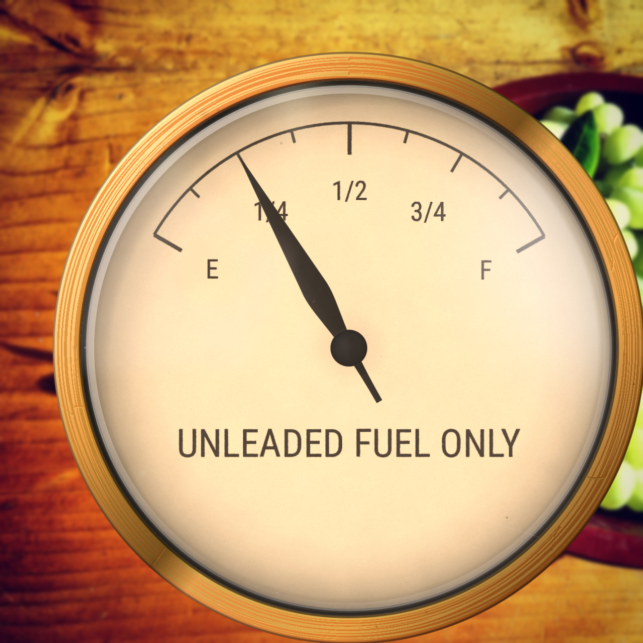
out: 0.25
